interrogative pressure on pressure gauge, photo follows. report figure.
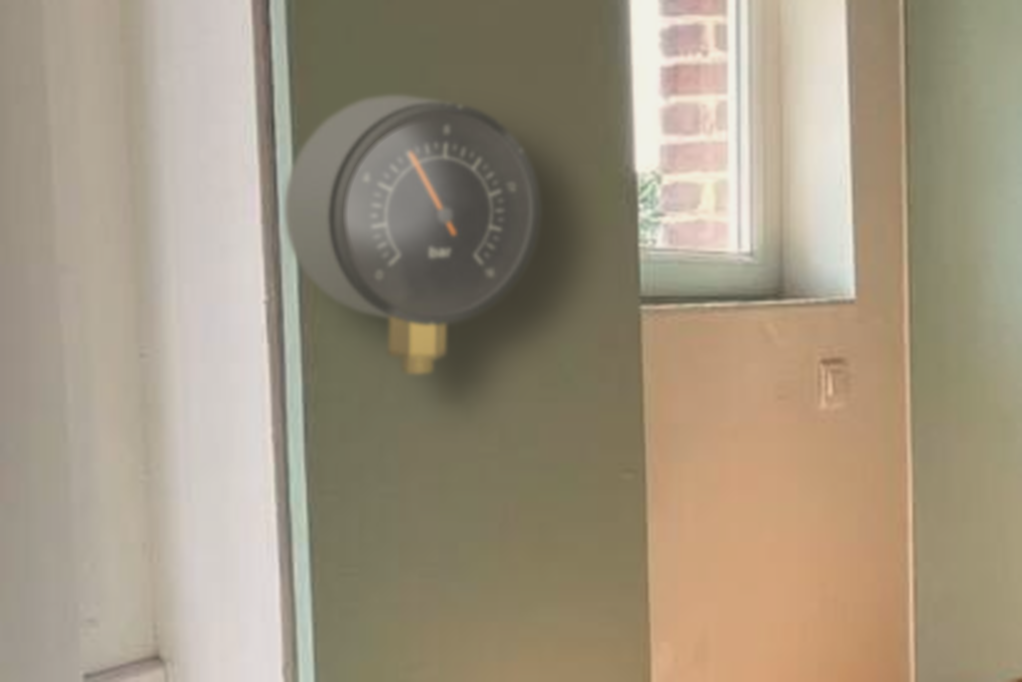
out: 6 bar
